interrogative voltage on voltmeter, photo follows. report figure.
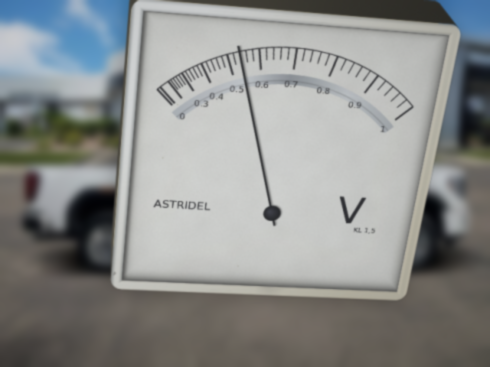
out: 0.54 V
